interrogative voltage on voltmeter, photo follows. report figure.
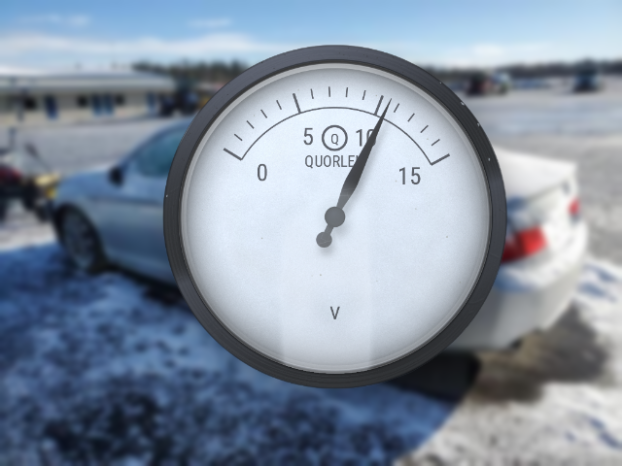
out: 10.5 V
